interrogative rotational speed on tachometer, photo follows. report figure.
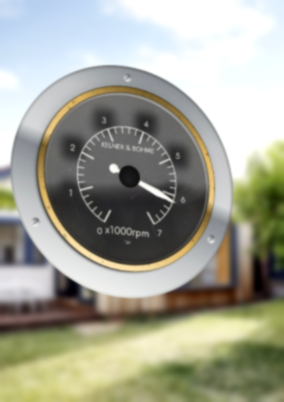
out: 6200 rpm
